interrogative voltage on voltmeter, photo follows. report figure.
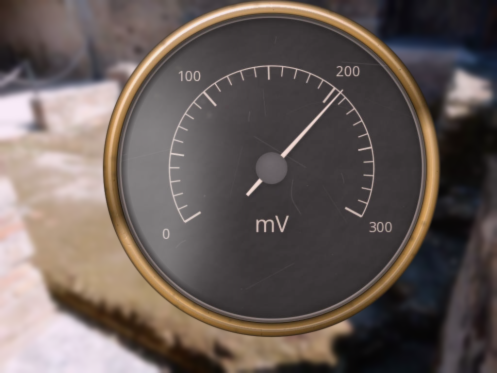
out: 205 mV
